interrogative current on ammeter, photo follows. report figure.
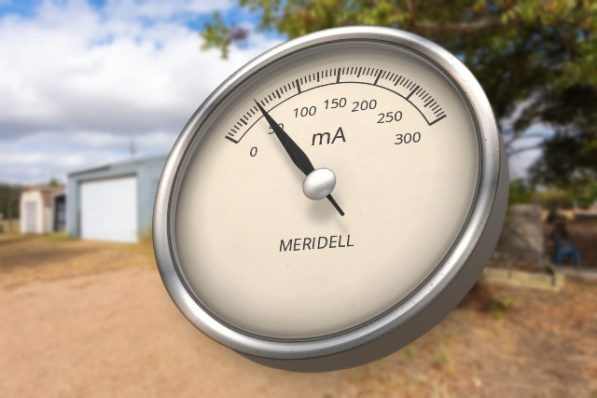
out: 50 mA
